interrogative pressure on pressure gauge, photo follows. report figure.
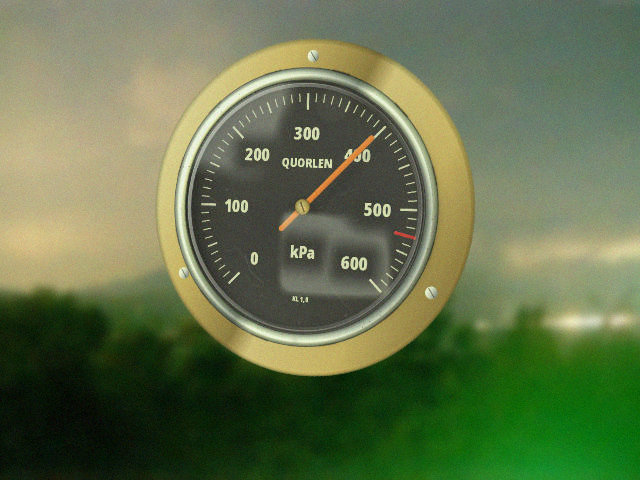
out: 400 kPa
